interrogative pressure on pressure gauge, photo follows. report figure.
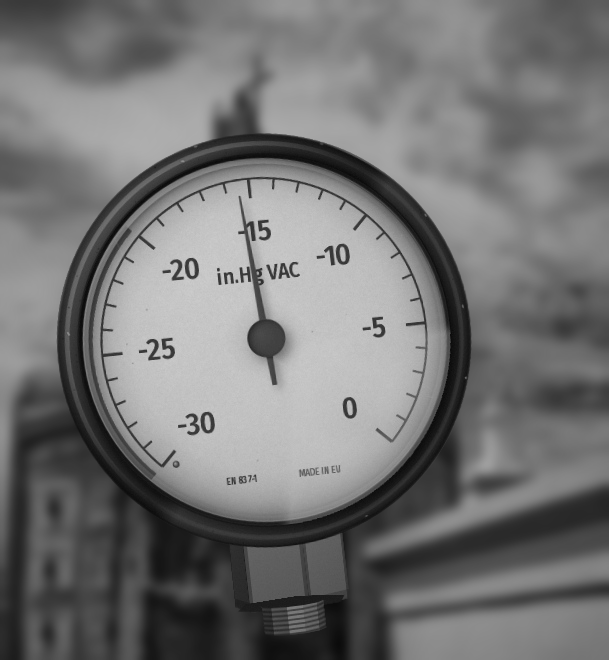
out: -15.5 inHg
